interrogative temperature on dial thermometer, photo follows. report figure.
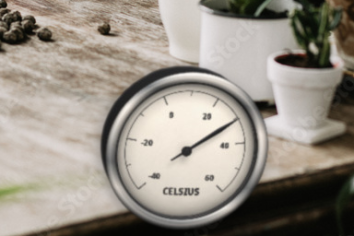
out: 30 °C
